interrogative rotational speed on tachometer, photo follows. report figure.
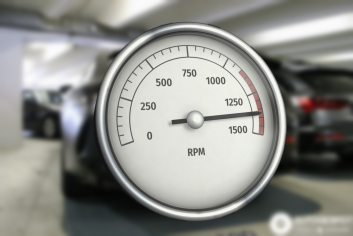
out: 1375 rpm
